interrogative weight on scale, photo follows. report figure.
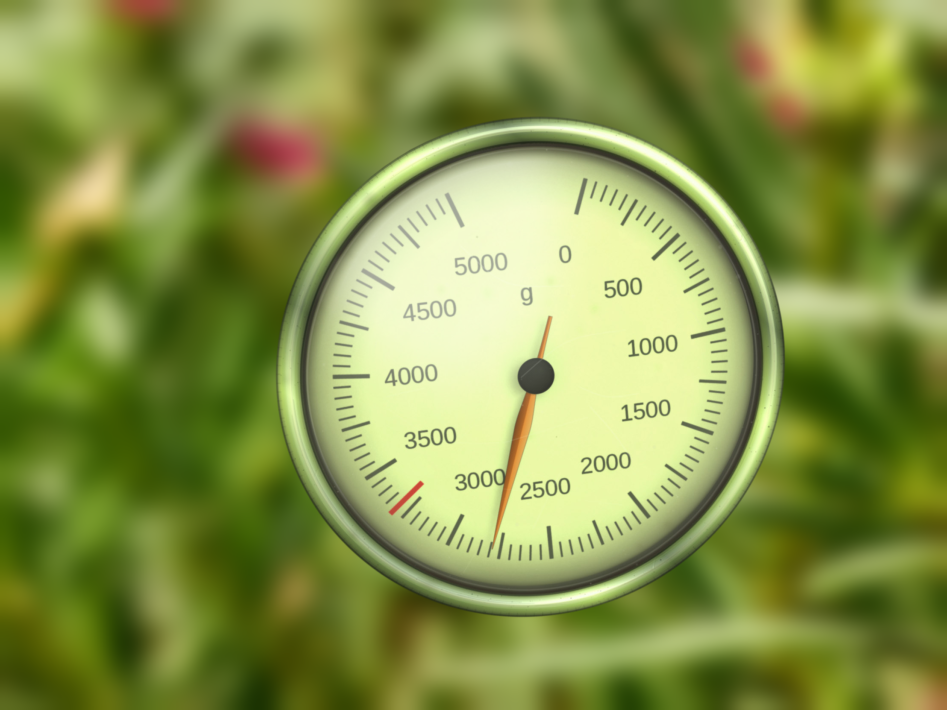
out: 2800 g
